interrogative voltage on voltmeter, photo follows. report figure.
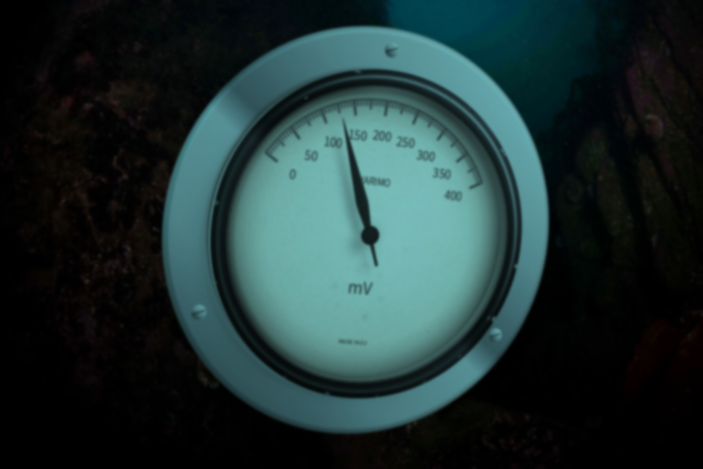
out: 125 mV
